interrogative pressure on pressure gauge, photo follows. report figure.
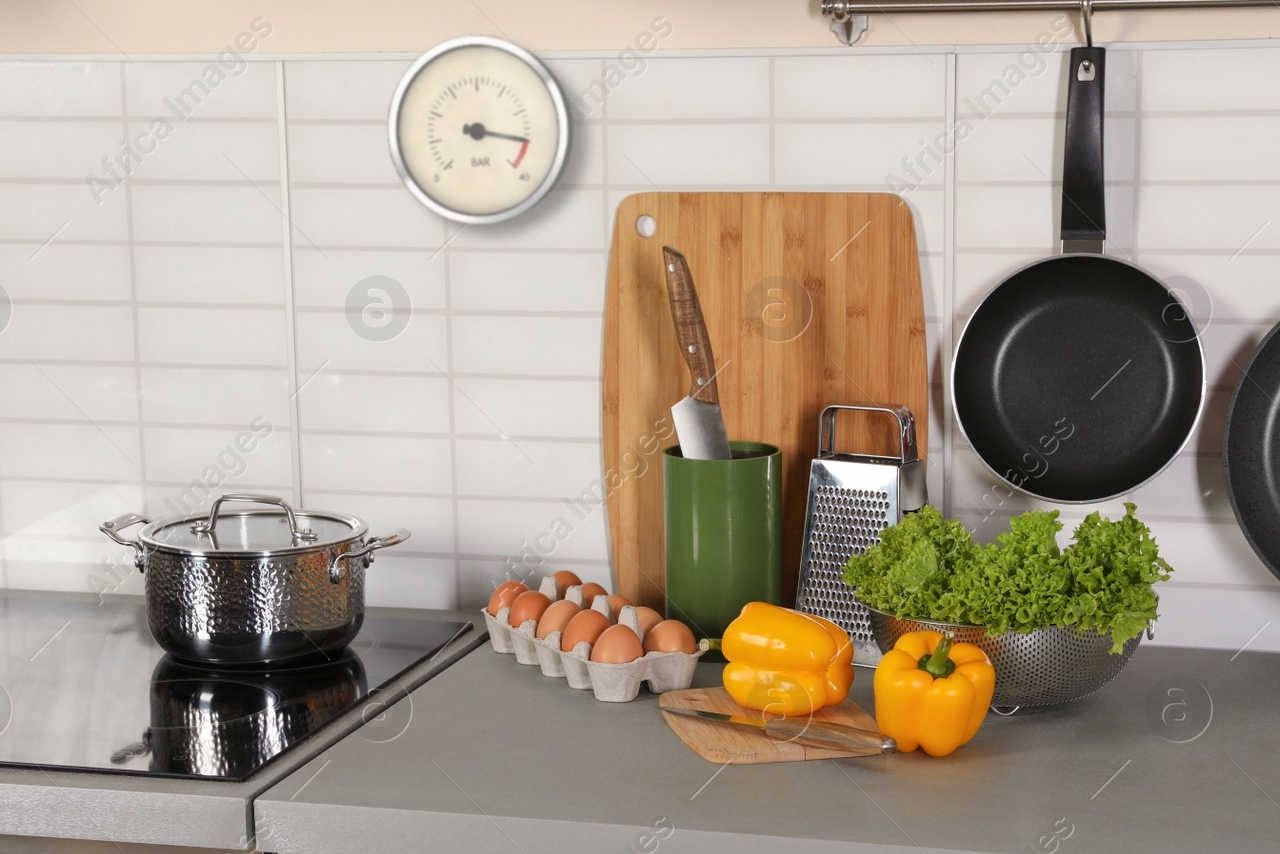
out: 35 bar
